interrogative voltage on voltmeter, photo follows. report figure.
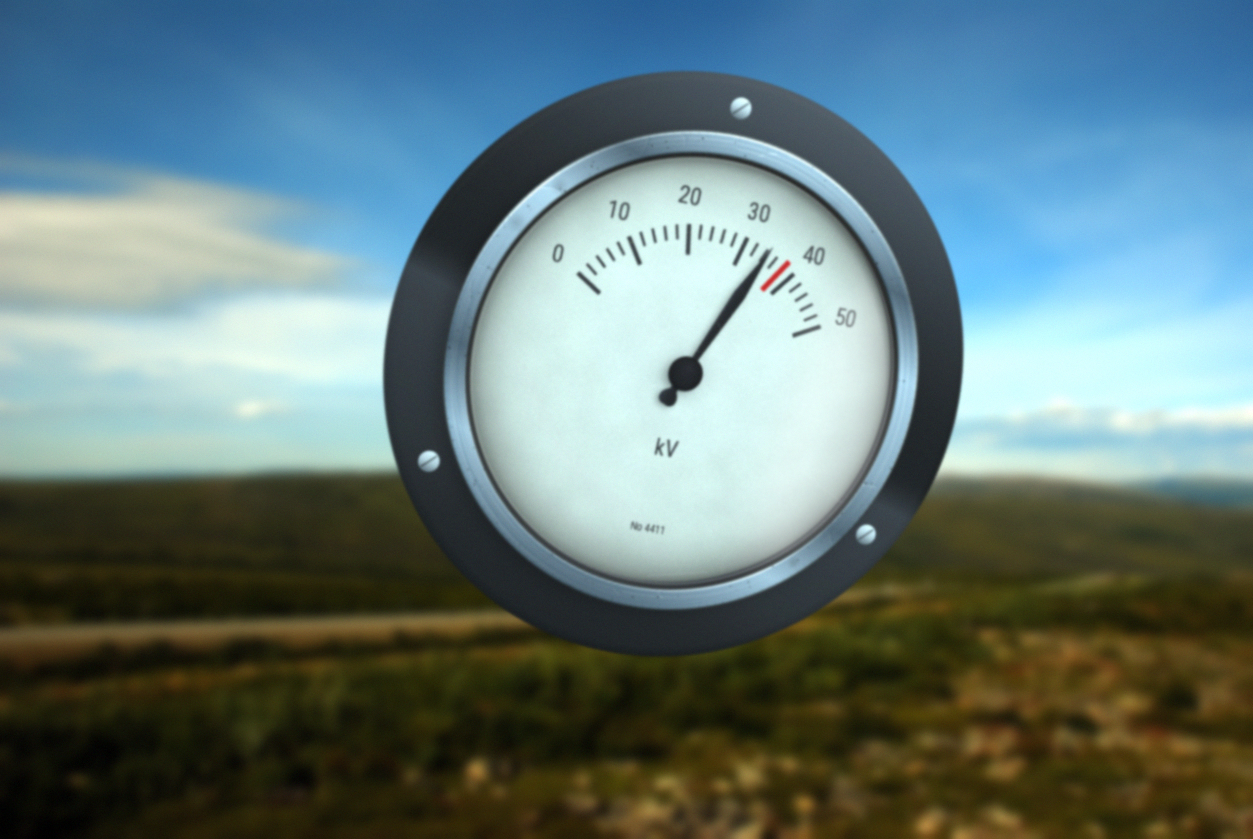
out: 34 kV
